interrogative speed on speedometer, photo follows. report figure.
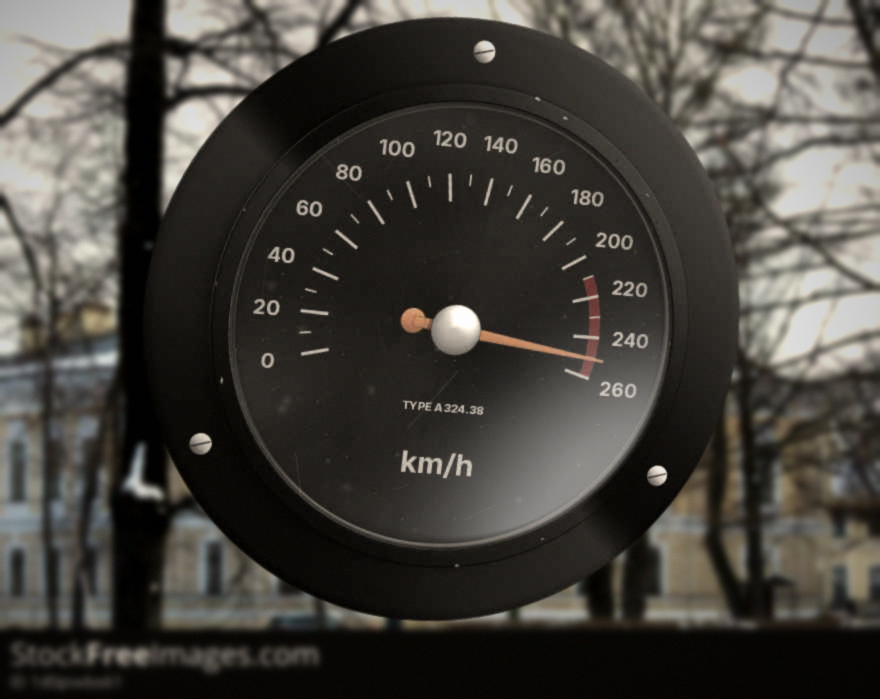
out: 250 km/h
